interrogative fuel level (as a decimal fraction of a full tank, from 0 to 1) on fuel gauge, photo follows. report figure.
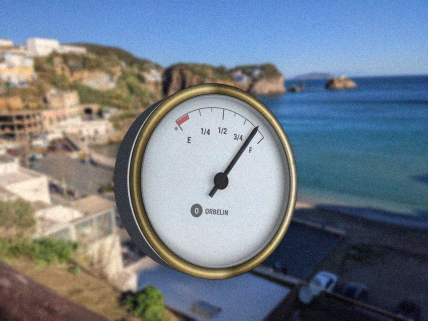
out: 0.875
